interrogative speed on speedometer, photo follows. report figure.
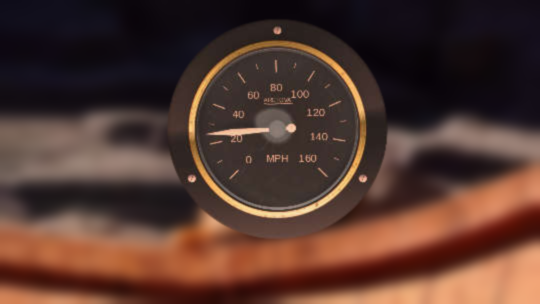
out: 25 mph
